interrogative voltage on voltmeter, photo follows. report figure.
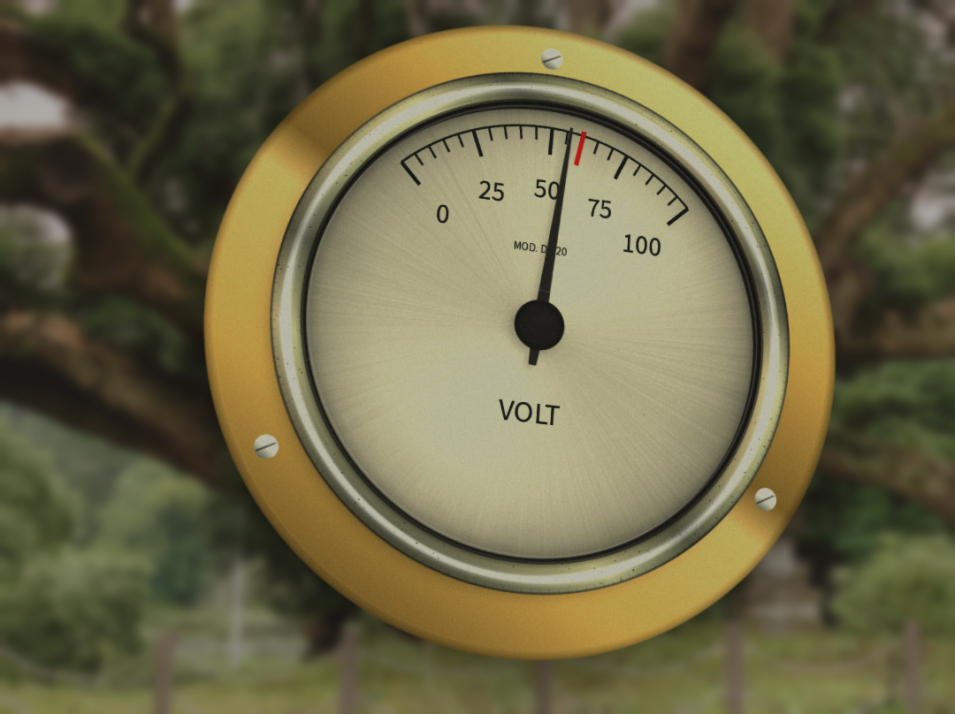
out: 55 V
